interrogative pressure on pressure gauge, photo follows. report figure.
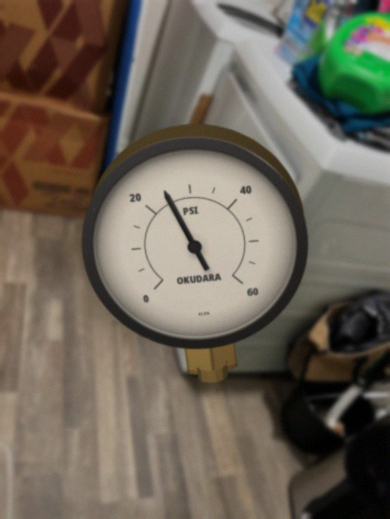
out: 25 psi
